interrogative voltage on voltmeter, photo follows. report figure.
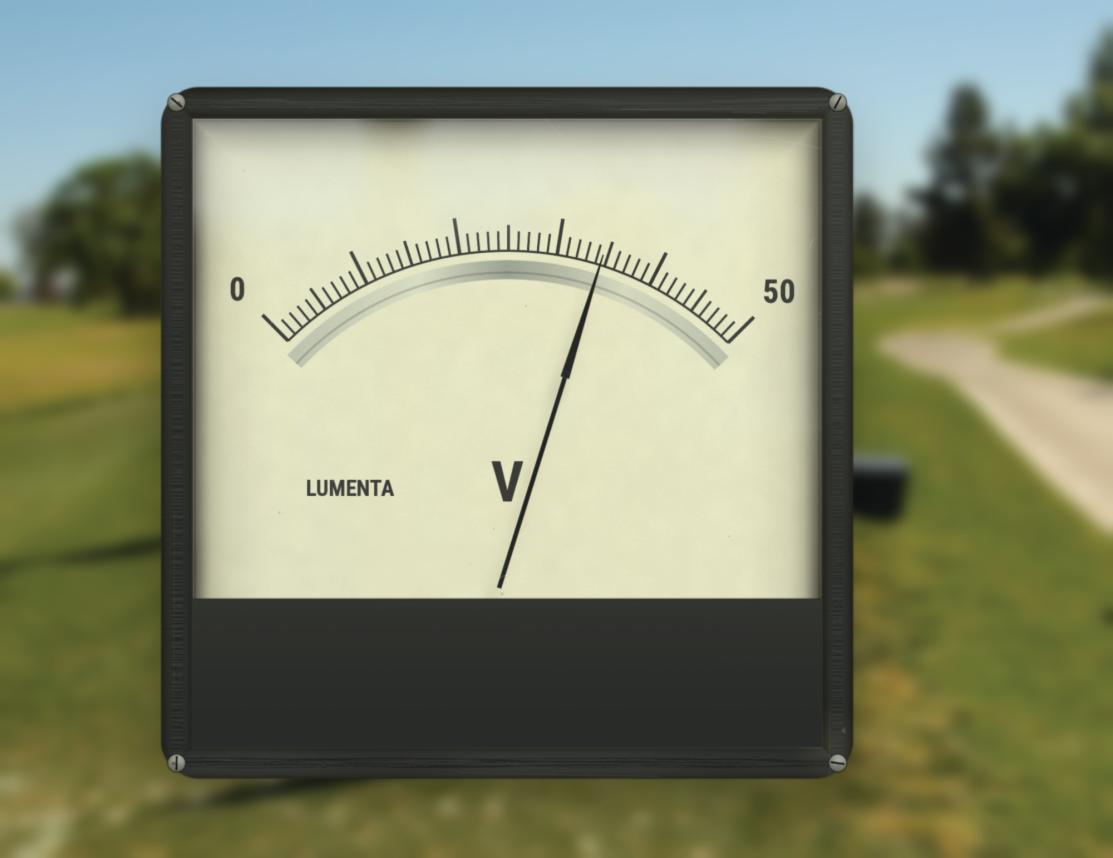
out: 34.5 V
